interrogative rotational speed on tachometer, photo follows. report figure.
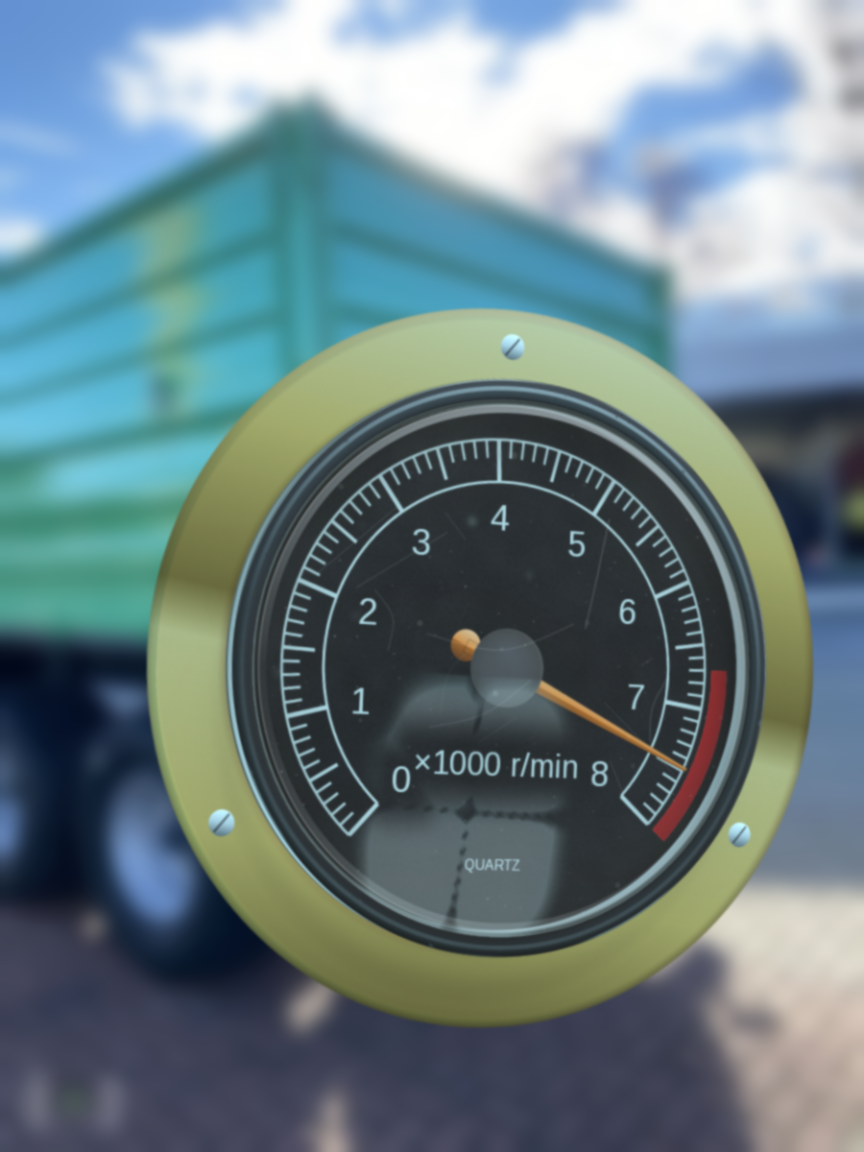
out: 7500 rpm
